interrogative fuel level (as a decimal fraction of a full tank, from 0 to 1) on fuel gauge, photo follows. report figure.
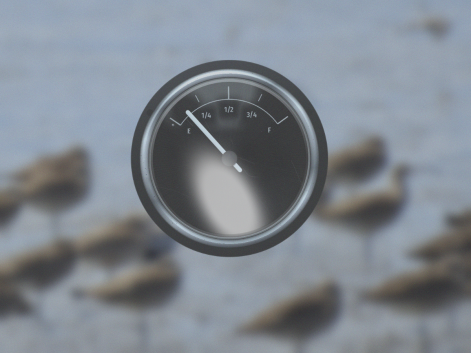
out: 0.125
